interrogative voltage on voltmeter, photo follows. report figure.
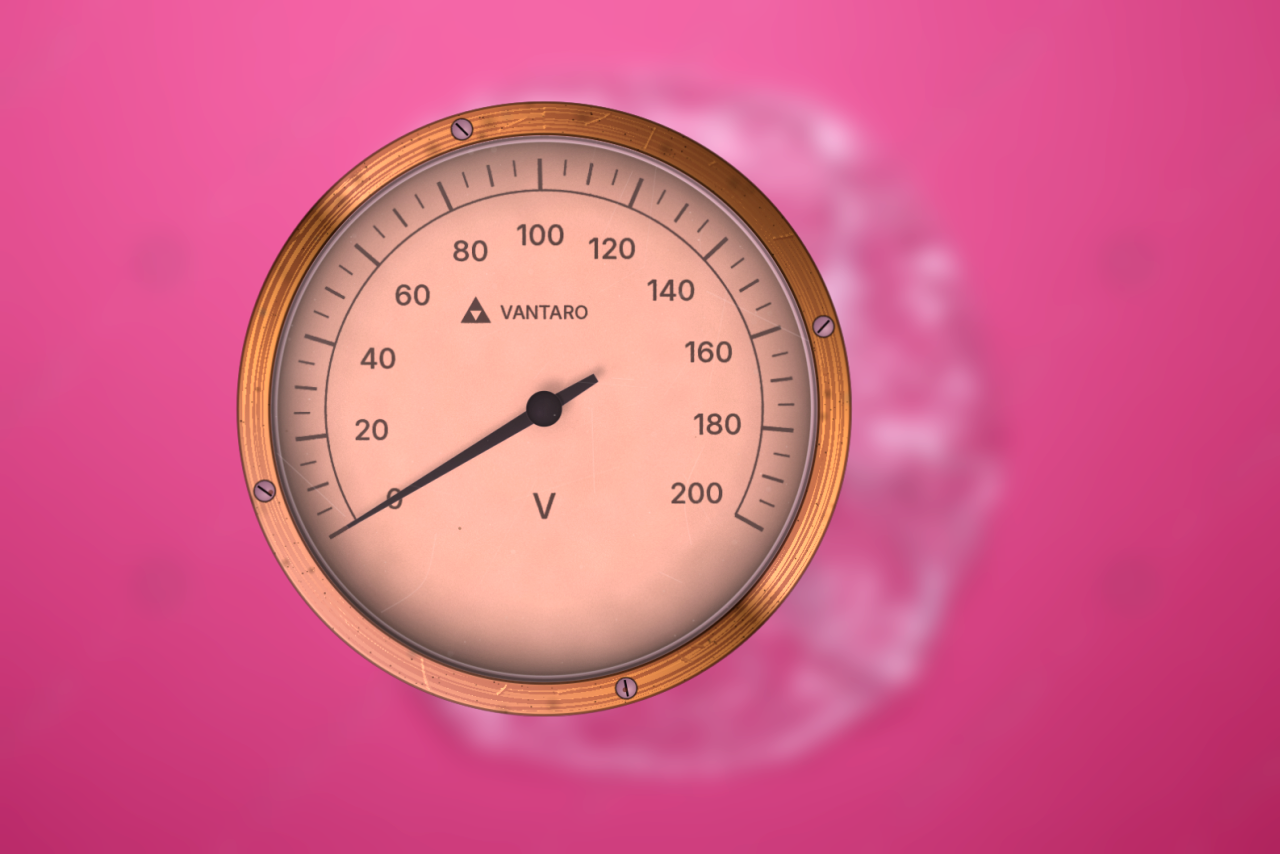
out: 0 V
